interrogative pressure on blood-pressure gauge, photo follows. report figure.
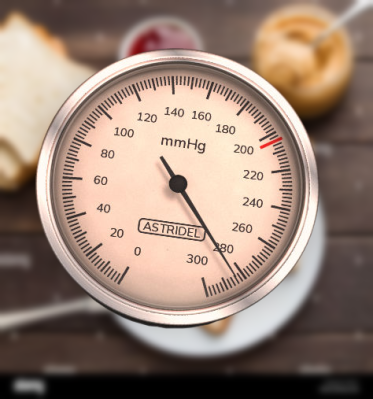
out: 284 mmHg
